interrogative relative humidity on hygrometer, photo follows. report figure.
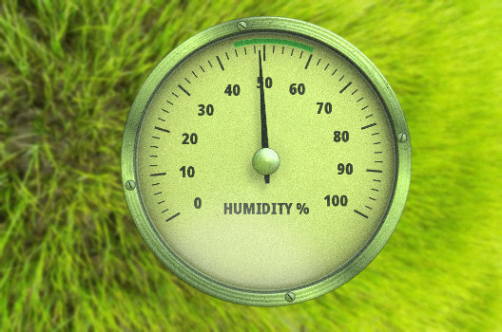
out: 49 %
